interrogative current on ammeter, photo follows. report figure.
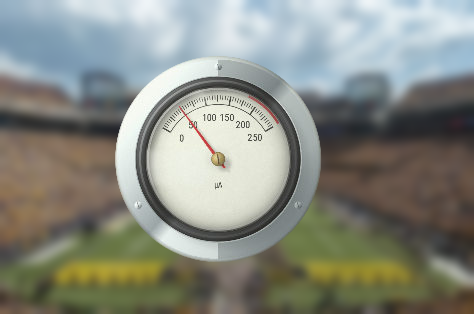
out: 50 µA
